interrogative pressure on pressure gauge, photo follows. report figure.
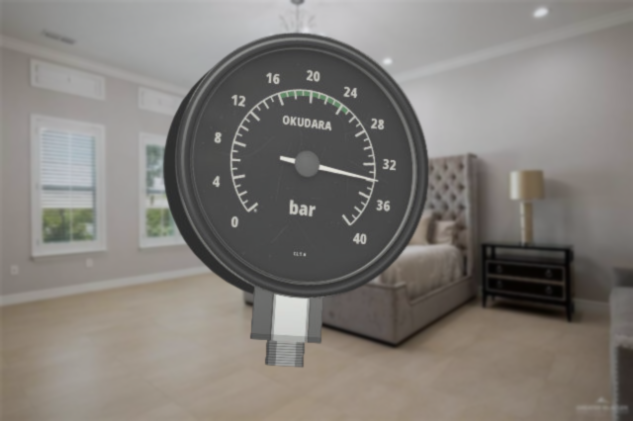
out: 34 bar
